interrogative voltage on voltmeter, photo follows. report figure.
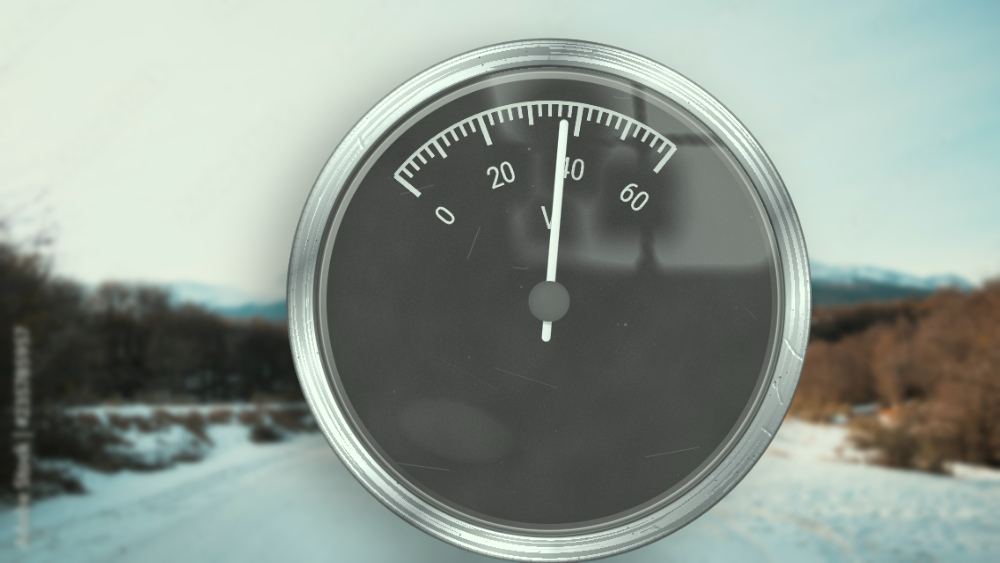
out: 37 V
